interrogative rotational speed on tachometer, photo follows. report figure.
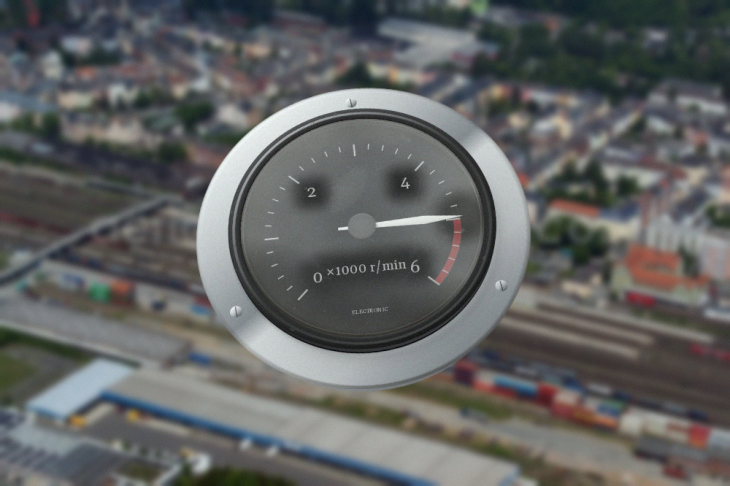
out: 5000 rpm
